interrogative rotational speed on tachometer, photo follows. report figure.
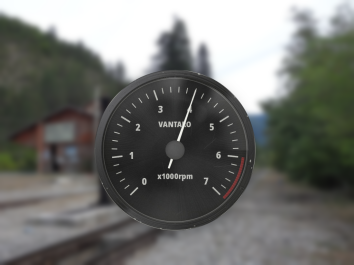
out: 4000 rpm
